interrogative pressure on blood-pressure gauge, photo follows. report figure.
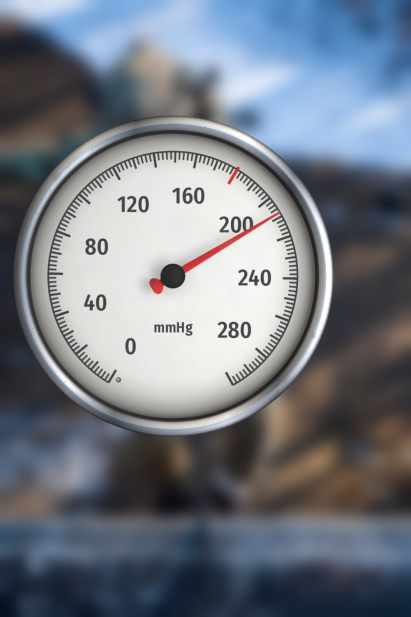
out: 208 mmHg
